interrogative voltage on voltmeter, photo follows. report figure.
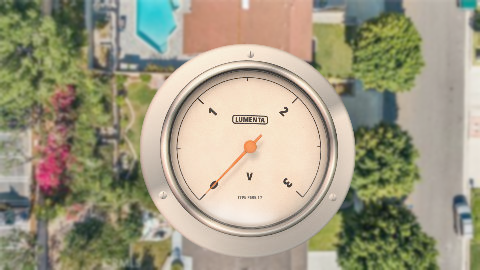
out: 0 V
